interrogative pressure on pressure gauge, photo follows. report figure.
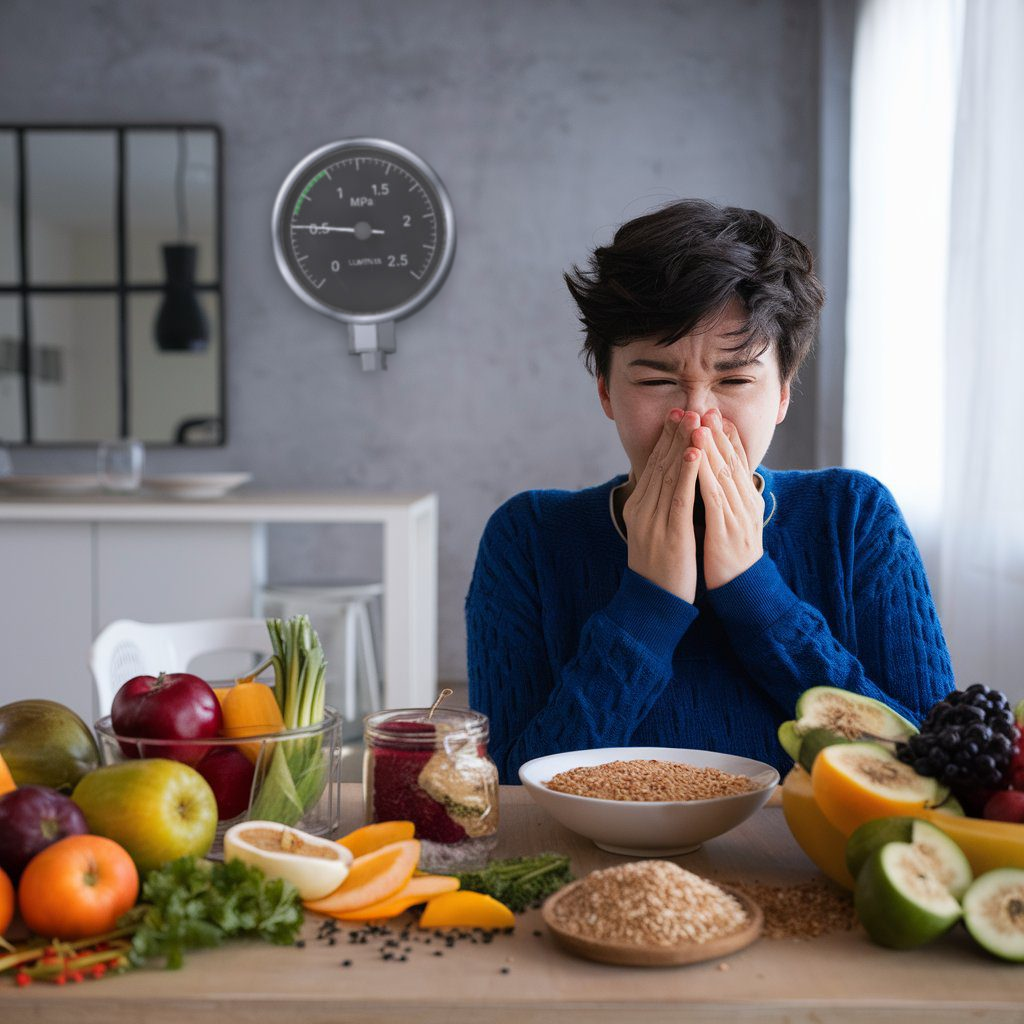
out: 0.5 MPa
